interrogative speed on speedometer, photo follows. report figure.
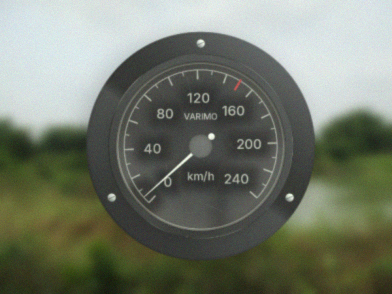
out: 5 km/h
